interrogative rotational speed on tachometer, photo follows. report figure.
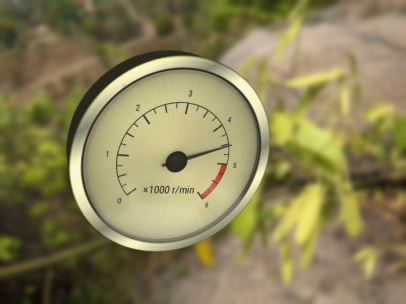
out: 4500 rpm
